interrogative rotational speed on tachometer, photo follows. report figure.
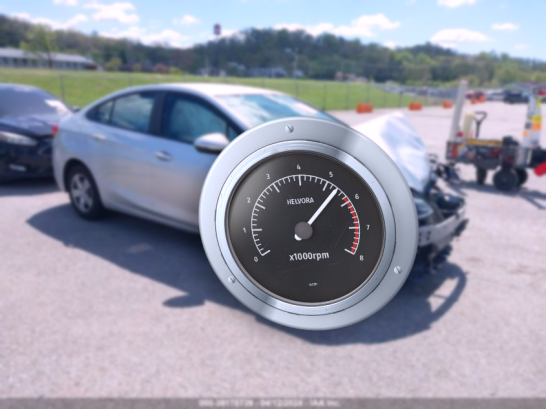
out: 5400 rpm
